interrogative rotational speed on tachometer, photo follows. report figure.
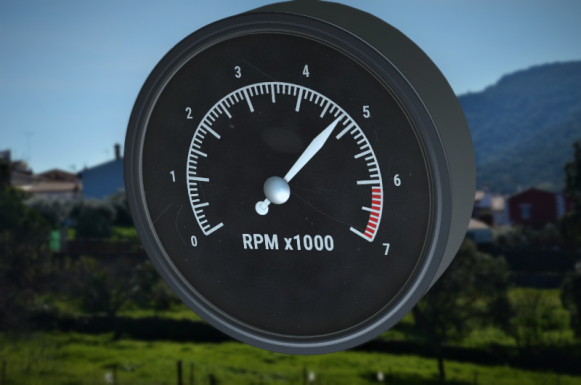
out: 4800 rpm
